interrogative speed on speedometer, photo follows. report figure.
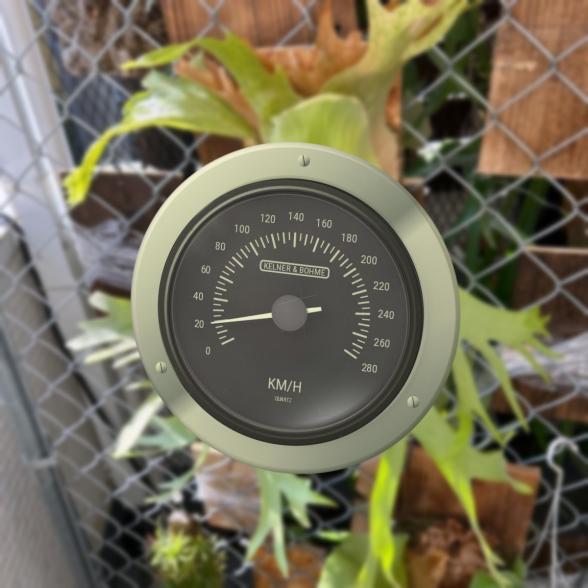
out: 20 km/h
